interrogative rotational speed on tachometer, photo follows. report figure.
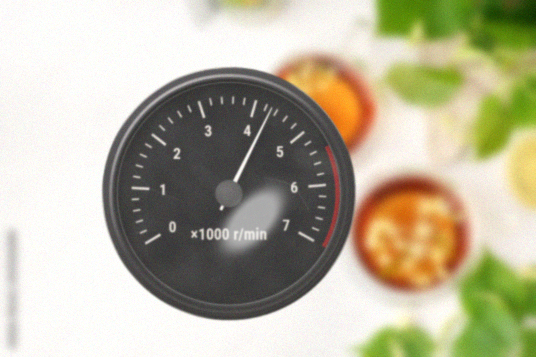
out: 4300 rpm
